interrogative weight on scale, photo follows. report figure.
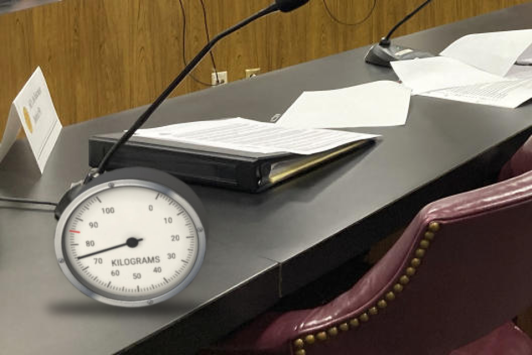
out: 75 kg
